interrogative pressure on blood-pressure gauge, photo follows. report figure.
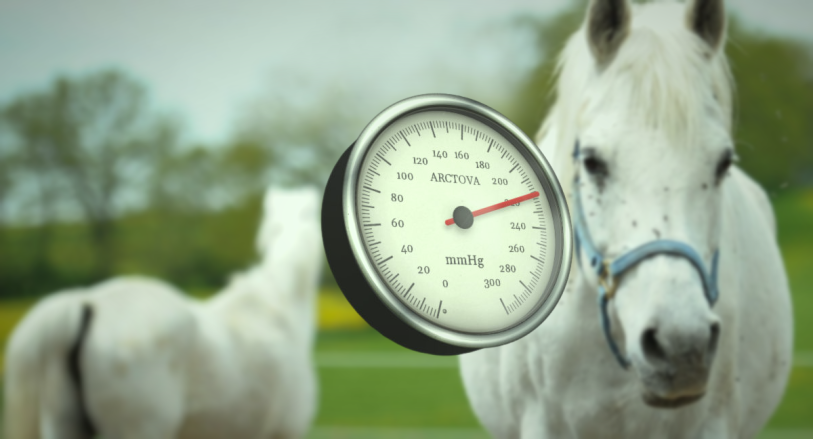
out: 220 mmHg
